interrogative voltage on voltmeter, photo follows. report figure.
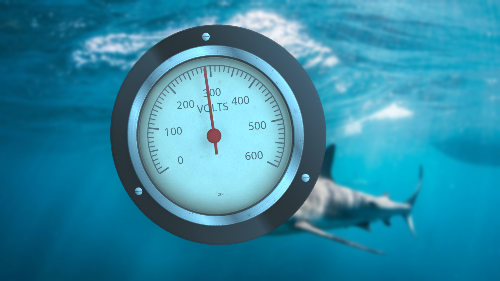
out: 290 V
